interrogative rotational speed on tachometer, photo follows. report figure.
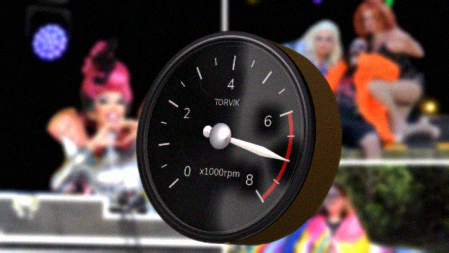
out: 7000 rpm
